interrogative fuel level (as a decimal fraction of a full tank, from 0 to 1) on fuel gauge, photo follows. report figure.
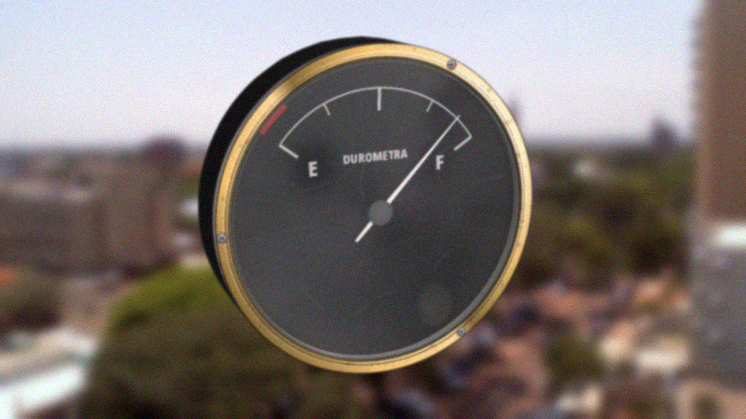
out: 0.875
